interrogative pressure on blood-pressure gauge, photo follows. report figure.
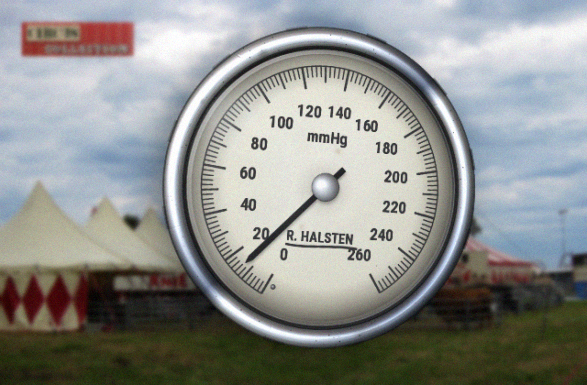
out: 14 mmHg
